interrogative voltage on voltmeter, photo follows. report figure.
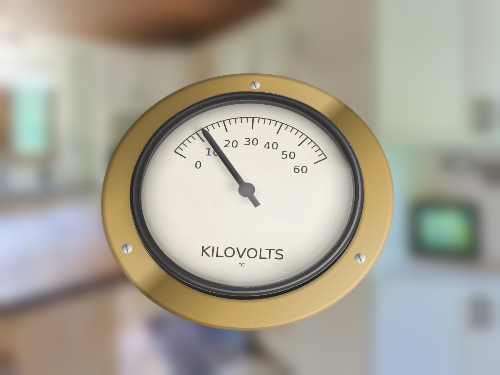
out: 12 kV
